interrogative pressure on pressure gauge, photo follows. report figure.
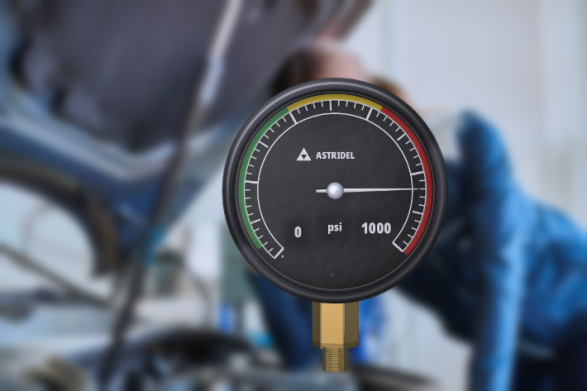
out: 840 psi
